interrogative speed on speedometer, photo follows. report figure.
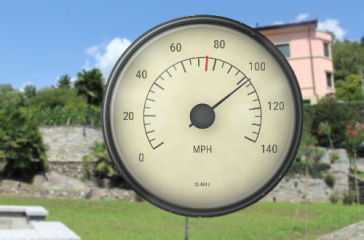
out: 102.5 mph
